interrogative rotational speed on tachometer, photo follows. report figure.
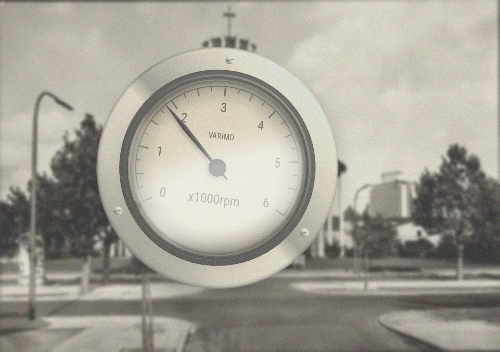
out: 1875 rpm
